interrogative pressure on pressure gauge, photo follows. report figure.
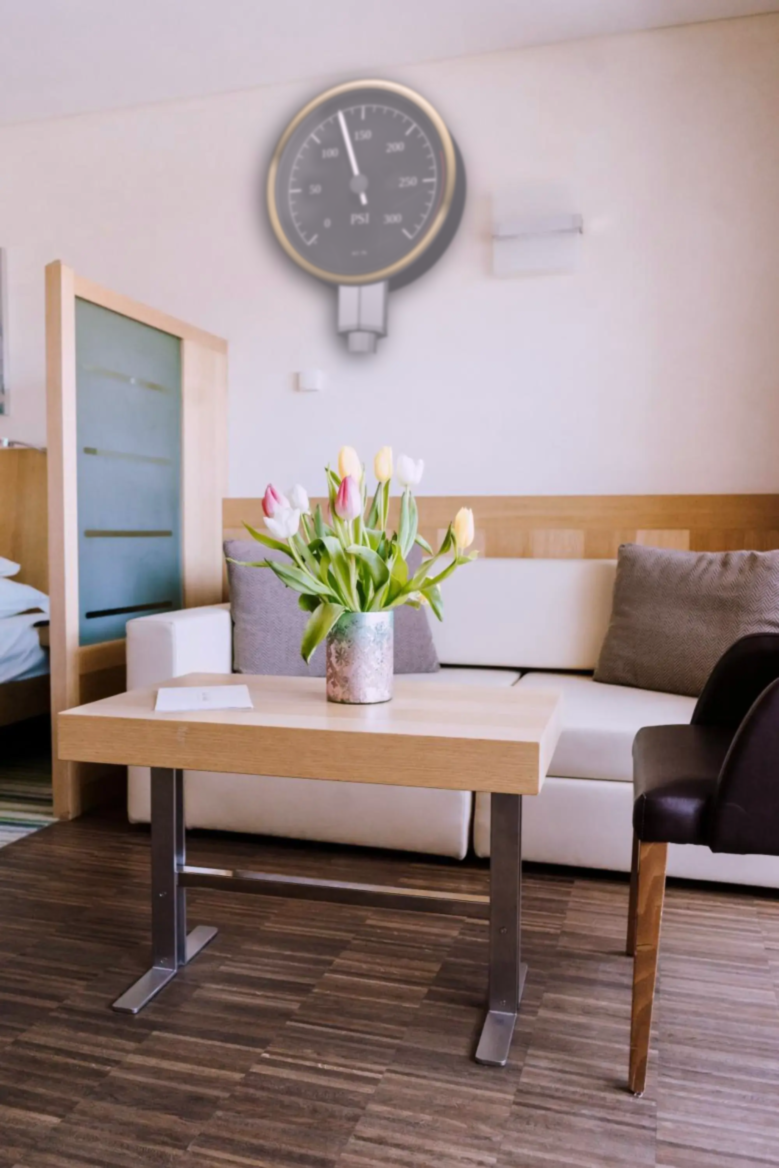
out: 130 psi
